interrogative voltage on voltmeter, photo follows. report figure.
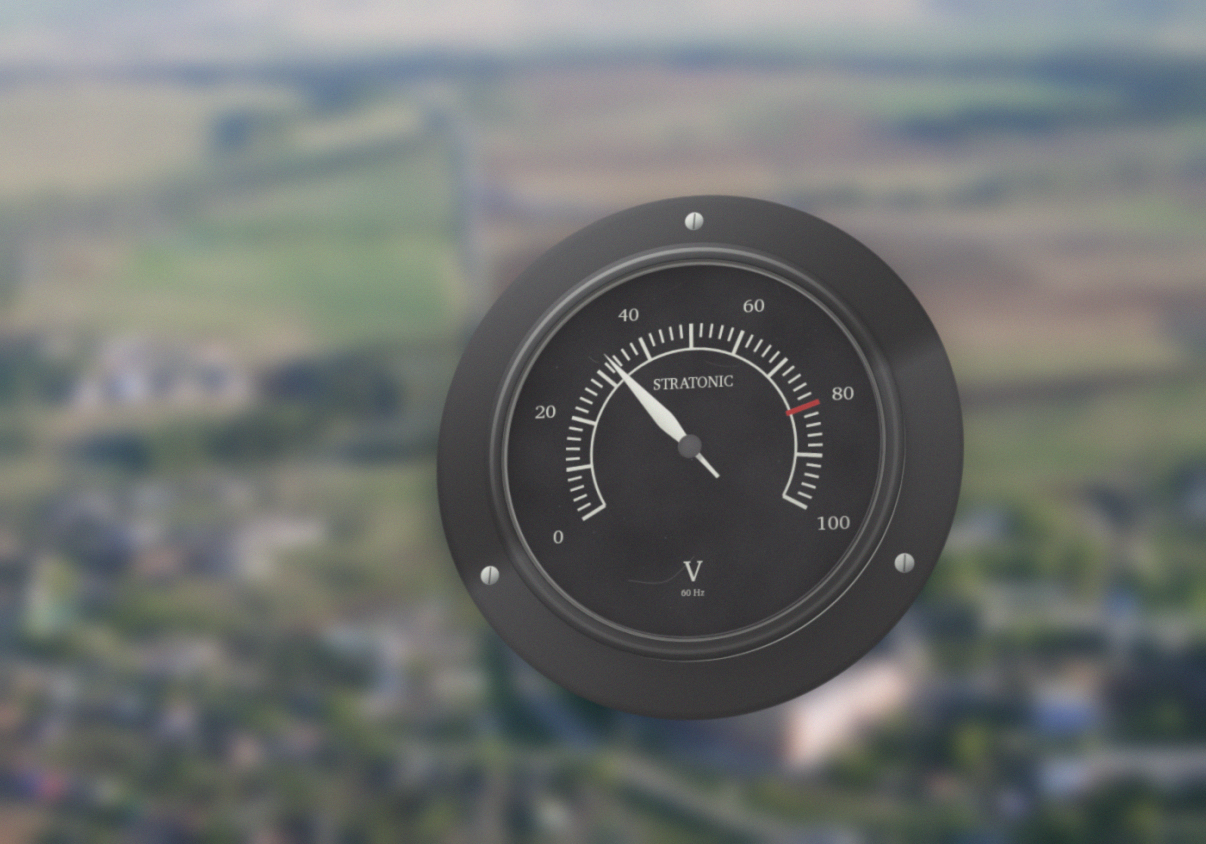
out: 33 V
